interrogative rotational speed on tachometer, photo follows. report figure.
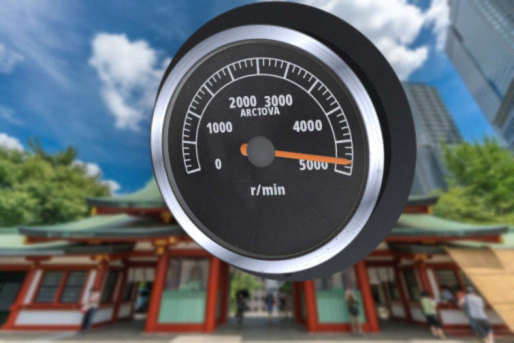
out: 4800 rpm
